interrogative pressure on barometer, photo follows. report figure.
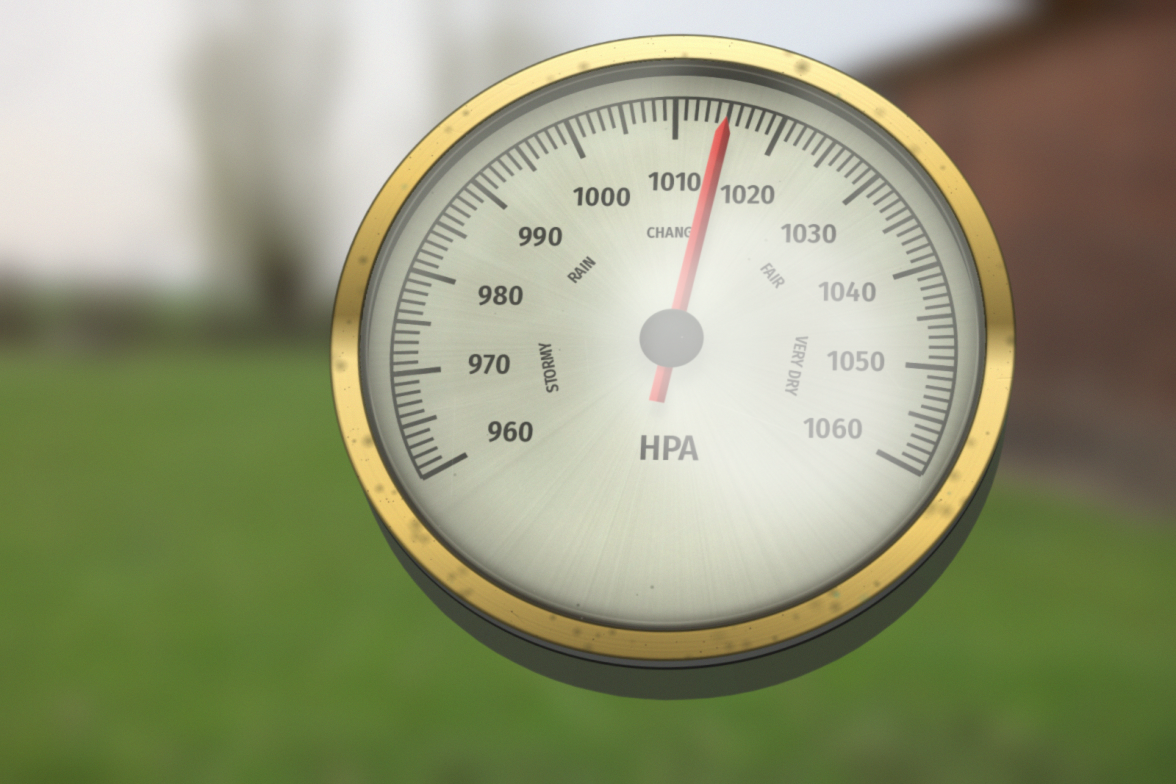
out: 1015 hPa
